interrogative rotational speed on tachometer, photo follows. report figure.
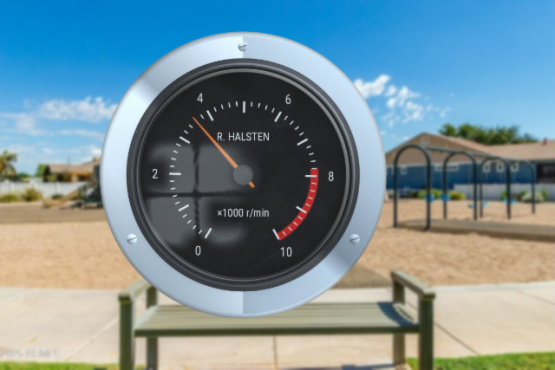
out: 3600 rpm
